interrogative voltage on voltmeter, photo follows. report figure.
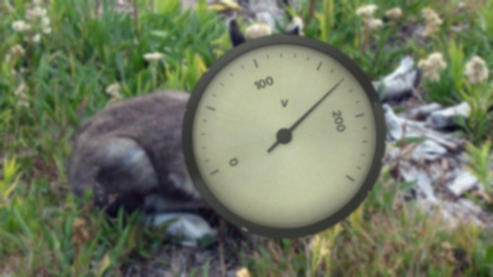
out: 170 V
